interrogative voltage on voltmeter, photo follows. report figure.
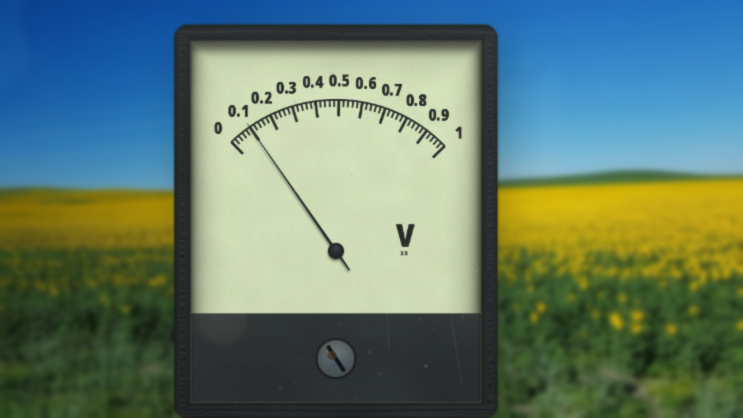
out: 0.1 V
